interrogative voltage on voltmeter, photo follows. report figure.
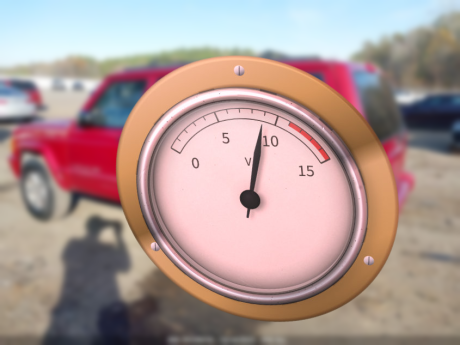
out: 9 V
